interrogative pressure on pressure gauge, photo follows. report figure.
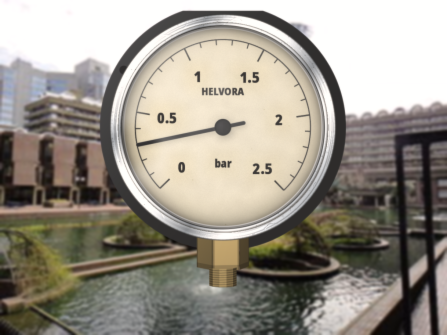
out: 0.3 bar
